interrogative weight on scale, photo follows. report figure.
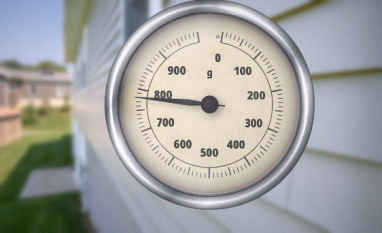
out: 780 g
